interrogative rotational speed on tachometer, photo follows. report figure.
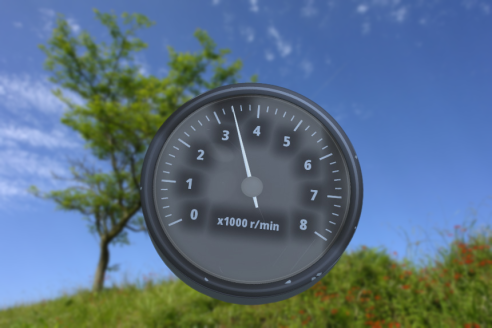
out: 3400 rpm
